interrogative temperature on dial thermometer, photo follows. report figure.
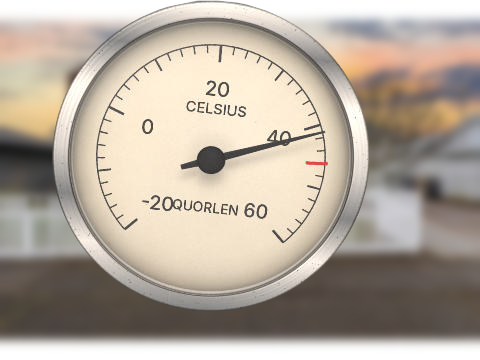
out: 41 °C
